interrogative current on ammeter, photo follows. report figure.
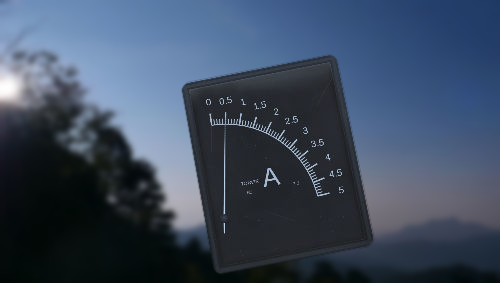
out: 0.5 A
